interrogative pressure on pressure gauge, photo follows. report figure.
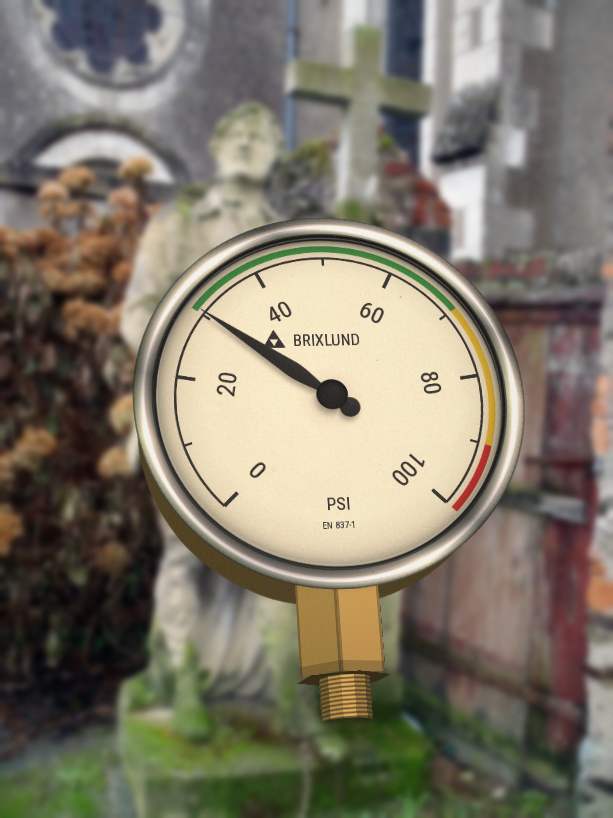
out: 30 psi
